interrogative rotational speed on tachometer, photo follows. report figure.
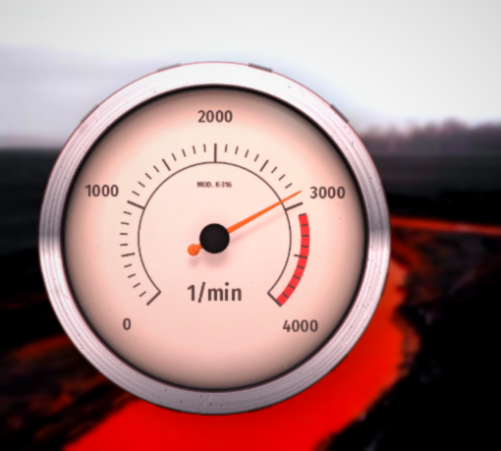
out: 2900 rpm
